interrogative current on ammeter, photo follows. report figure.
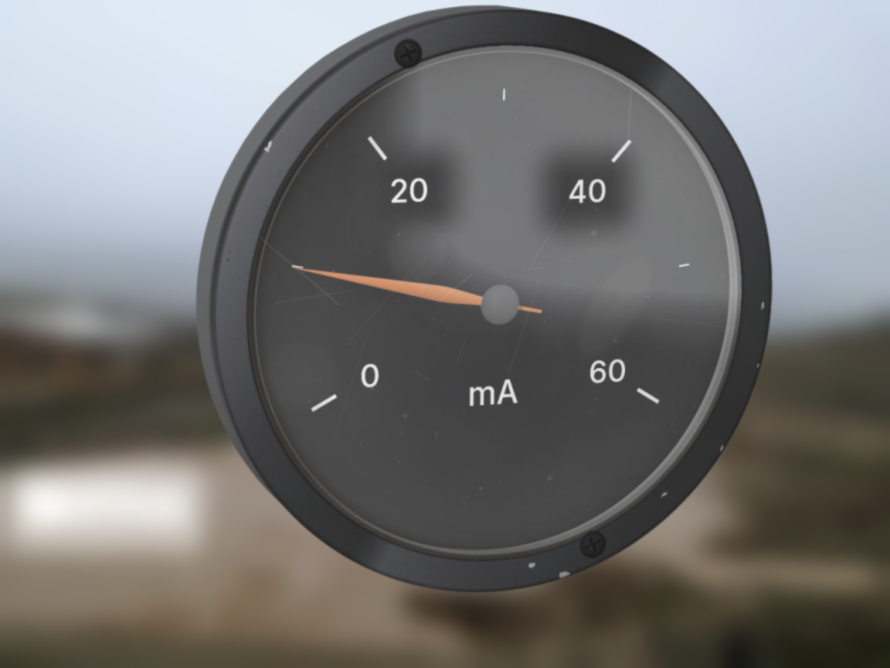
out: 10 mA
